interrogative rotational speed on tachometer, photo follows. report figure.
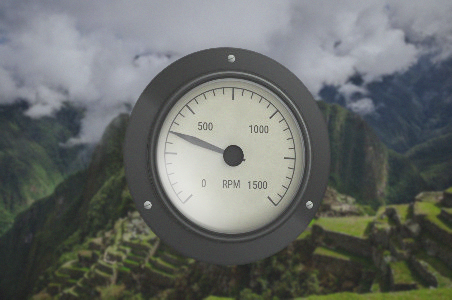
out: 350 rpm
